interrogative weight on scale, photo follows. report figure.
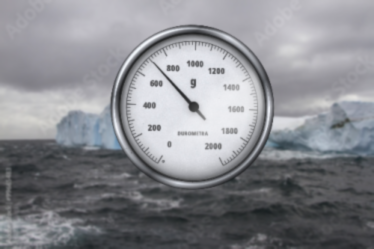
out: 700 g
